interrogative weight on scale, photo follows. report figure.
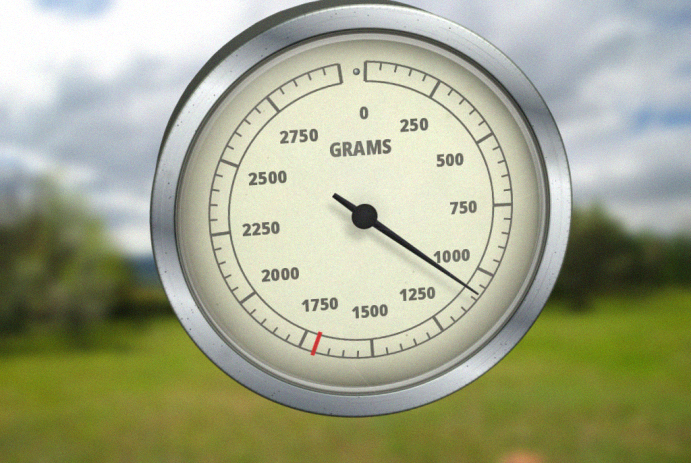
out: 1075 g
